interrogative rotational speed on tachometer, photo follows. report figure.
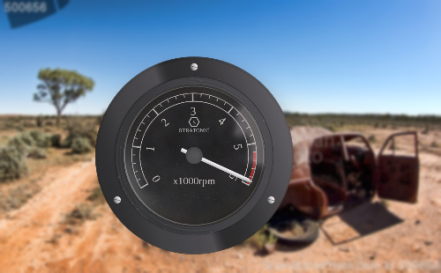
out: 5900 rpm
